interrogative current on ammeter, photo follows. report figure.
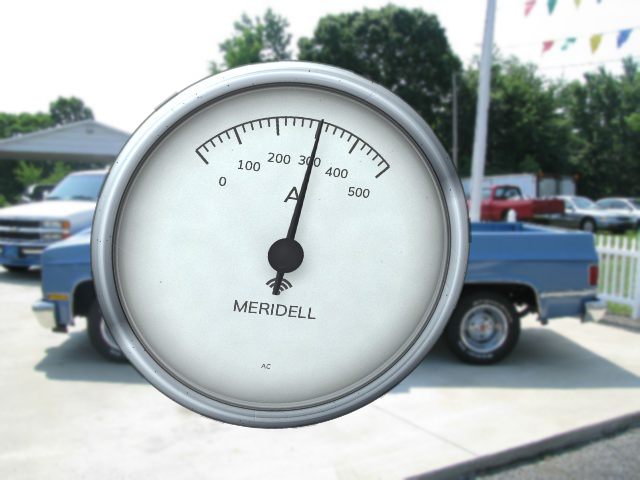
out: 300 A
